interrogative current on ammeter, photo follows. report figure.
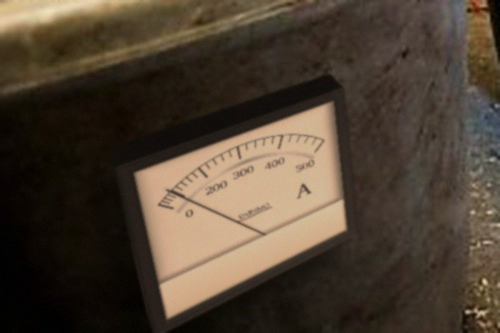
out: 100 A
